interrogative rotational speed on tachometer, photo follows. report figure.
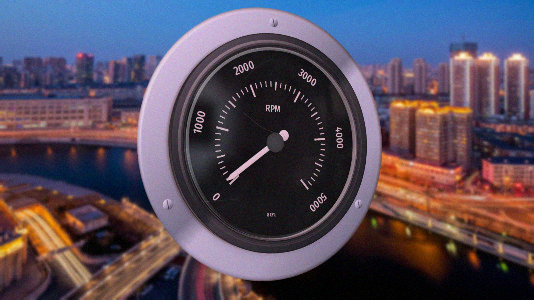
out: 100 rpm
